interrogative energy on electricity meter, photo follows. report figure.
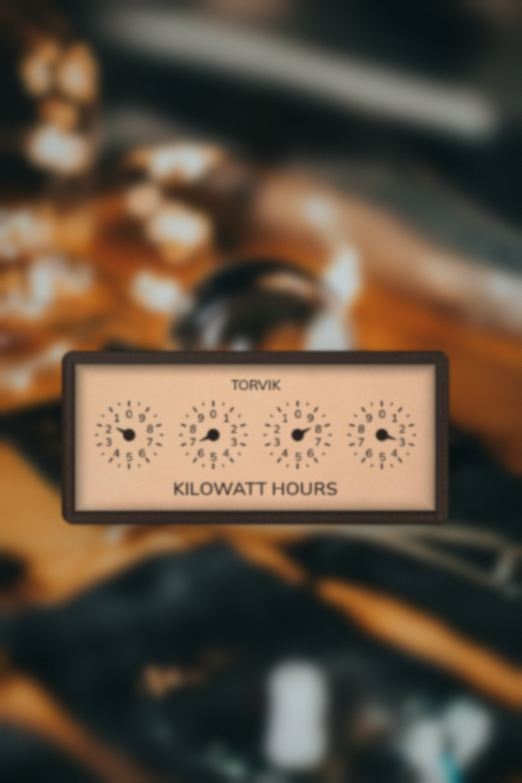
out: 1683 kWh
